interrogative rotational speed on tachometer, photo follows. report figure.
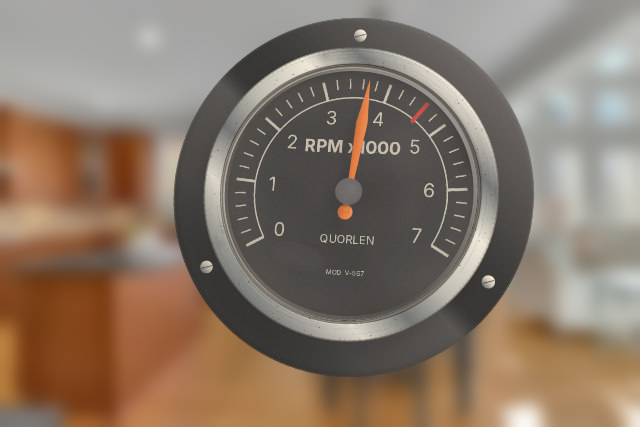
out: 3700 rpm
